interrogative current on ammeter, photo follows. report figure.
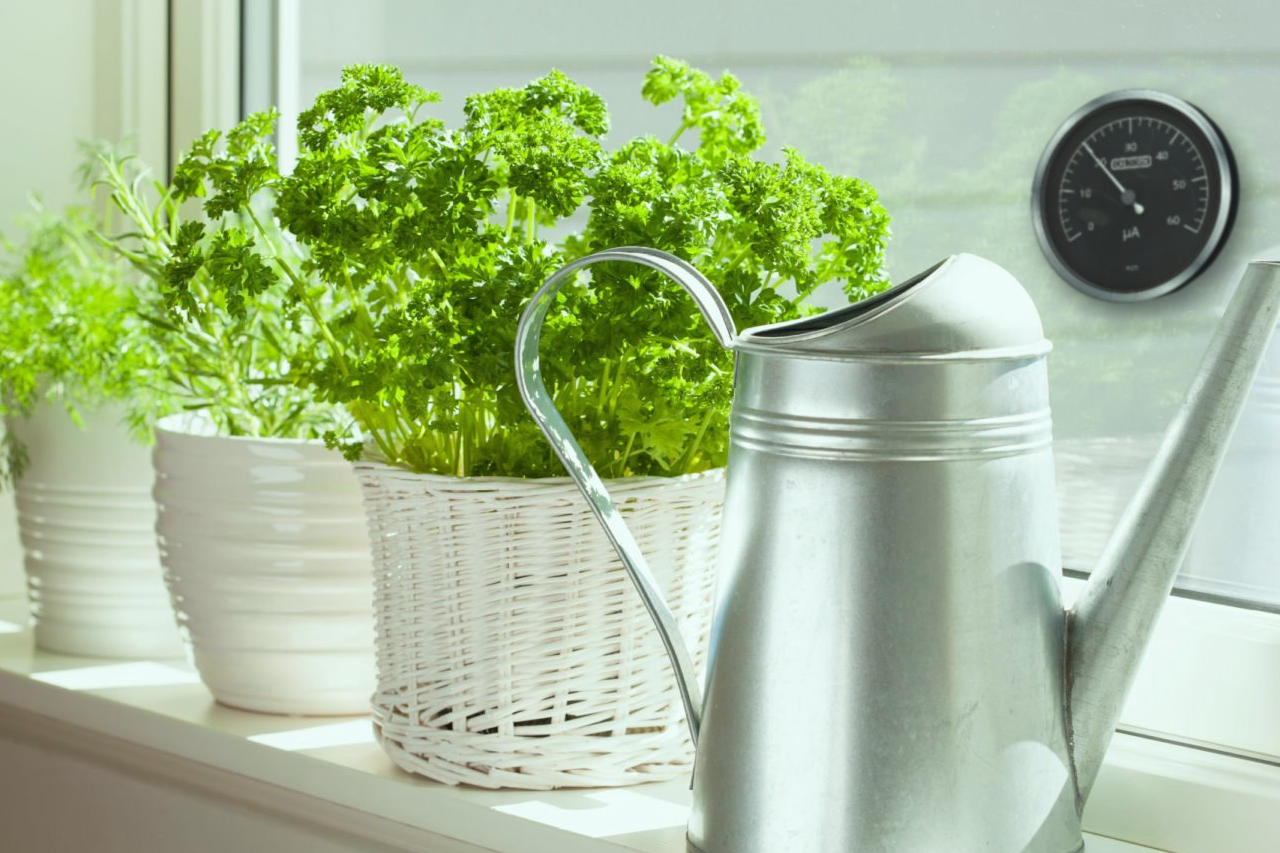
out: 20 µA
